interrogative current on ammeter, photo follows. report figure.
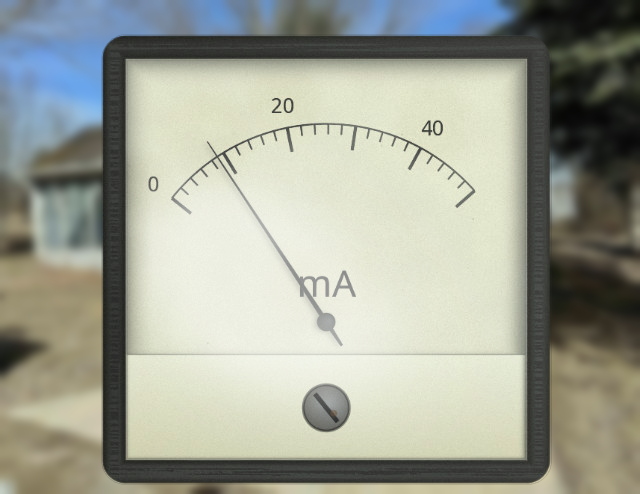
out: 9 mA
